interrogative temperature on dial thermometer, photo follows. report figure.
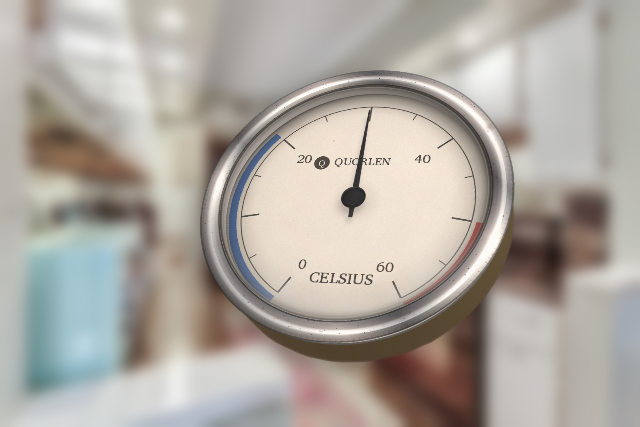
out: 30 °C
